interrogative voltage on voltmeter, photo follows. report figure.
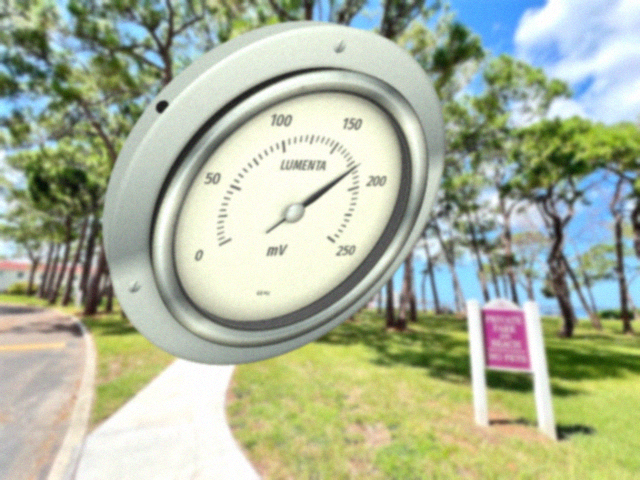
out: 175 mV
